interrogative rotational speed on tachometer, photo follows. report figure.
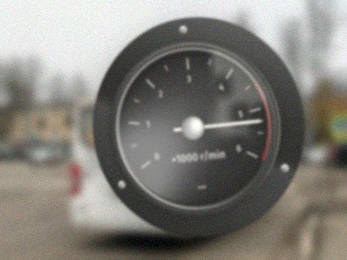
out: 5250 rpm
